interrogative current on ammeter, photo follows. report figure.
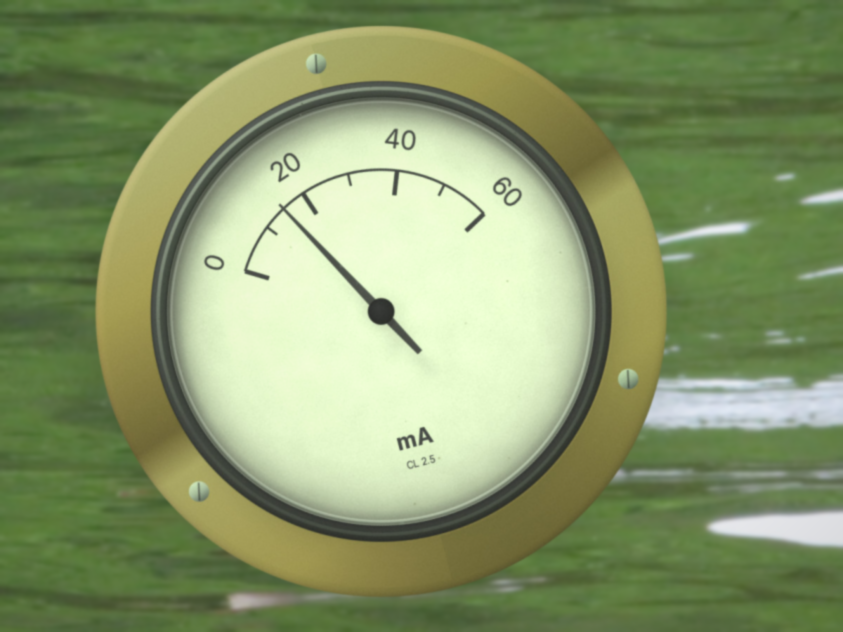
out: 15 mA
